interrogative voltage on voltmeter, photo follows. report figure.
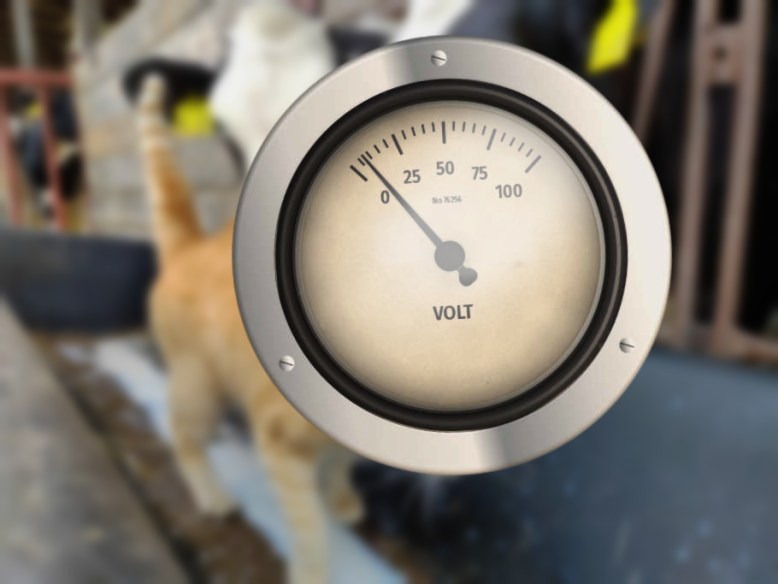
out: 7.5 V
